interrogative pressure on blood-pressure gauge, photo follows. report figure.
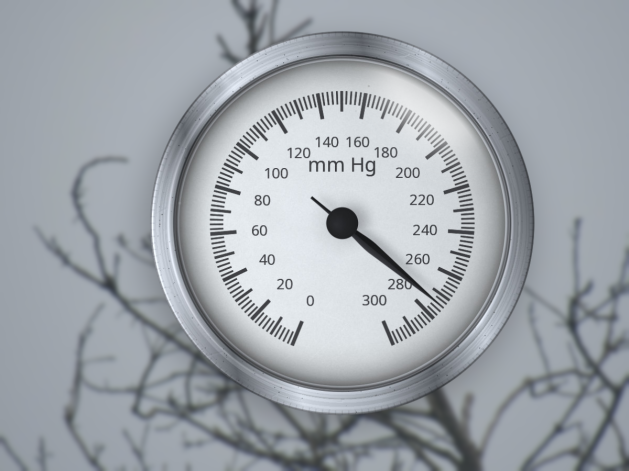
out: 274 mmHg
